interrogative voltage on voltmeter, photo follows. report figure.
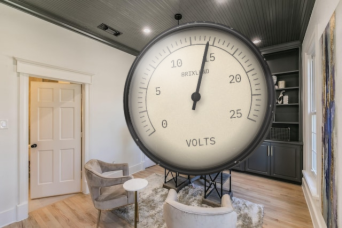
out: 14.5 V
